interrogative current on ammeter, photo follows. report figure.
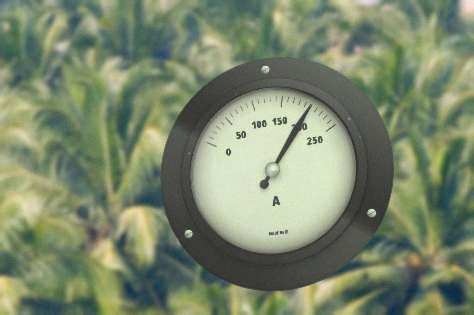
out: 200 A
